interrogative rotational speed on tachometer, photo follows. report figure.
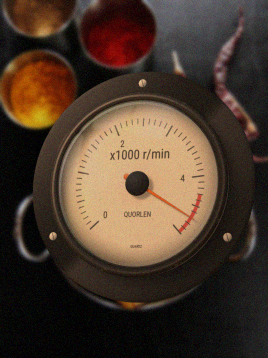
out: 4700 rpm
